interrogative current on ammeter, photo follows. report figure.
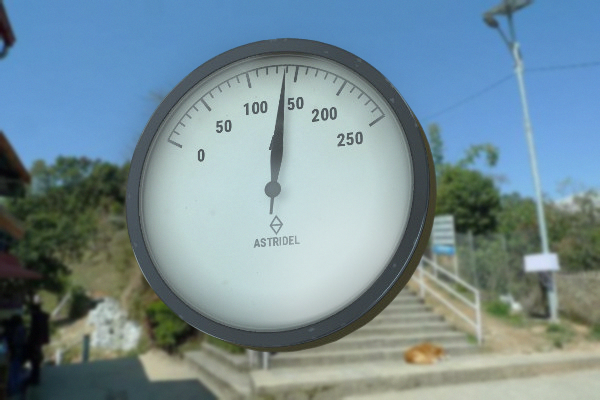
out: 140 A
